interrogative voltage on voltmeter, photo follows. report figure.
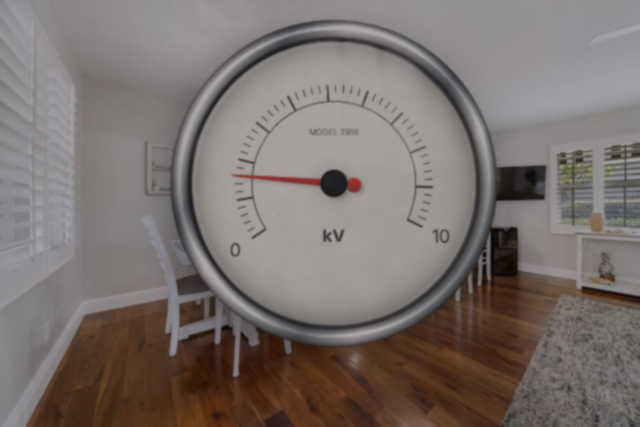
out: 1.6 kV
